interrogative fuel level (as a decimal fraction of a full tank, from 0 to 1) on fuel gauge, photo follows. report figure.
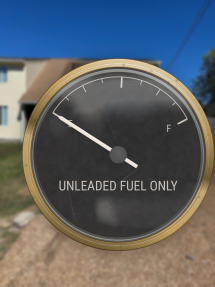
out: 0
